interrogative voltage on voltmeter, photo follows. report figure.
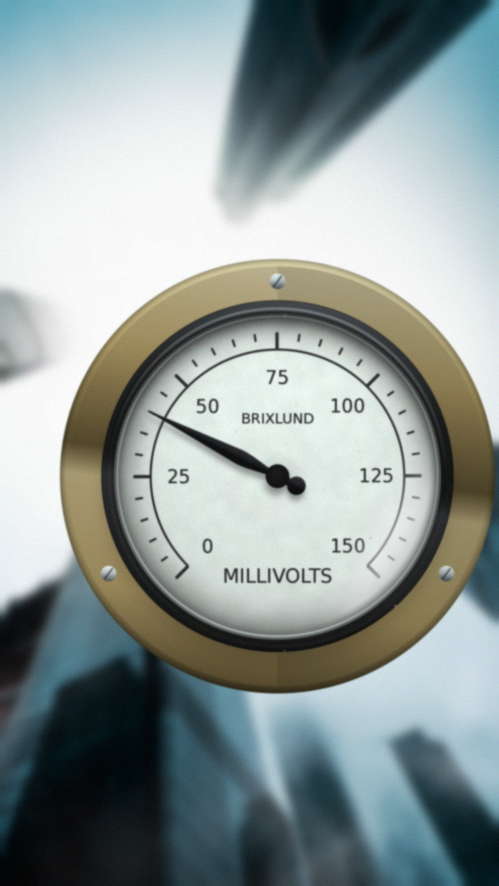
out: 40 mV
